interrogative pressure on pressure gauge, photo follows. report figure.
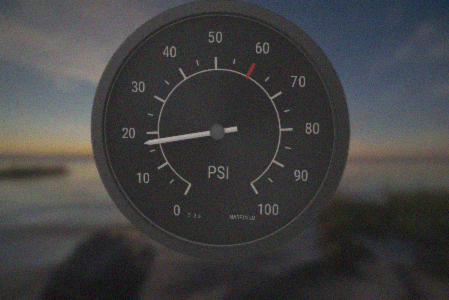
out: 17.5 psi
